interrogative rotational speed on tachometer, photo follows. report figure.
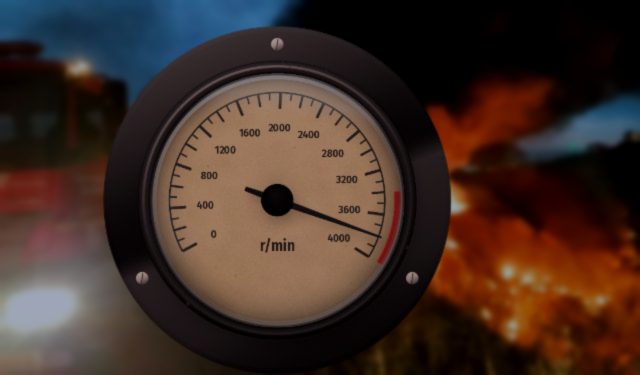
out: 3800 rpm
